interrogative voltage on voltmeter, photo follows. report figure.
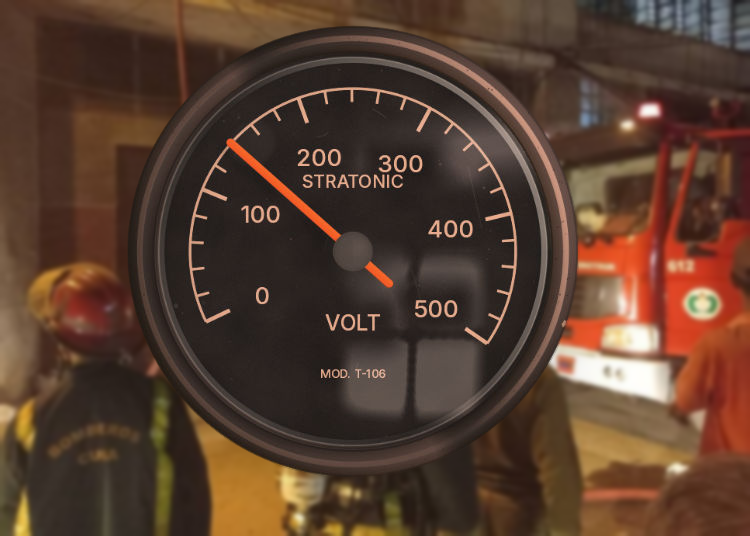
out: 140 V
